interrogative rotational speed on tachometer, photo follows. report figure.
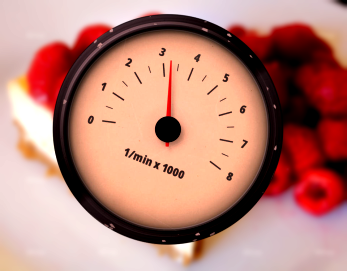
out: 3250 rpm
